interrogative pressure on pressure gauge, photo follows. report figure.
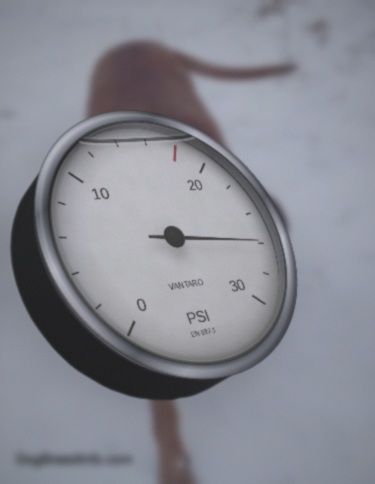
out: 26 psi
